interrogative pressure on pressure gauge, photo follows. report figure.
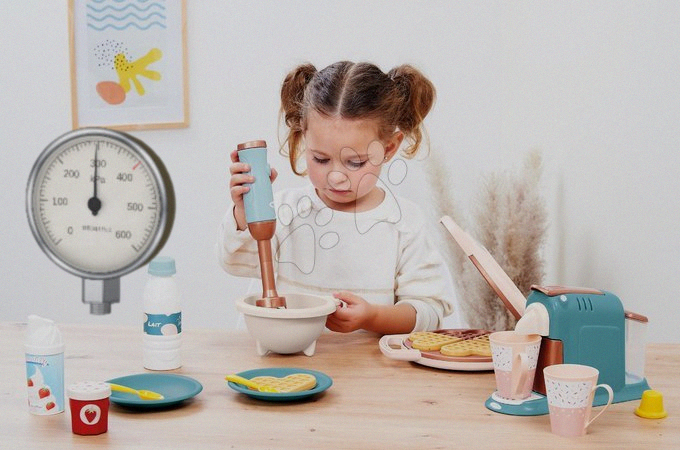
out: 300 kPa
